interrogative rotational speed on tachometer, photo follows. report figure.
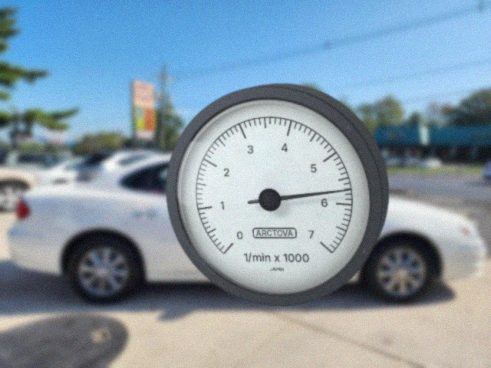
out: 5700 rpm
